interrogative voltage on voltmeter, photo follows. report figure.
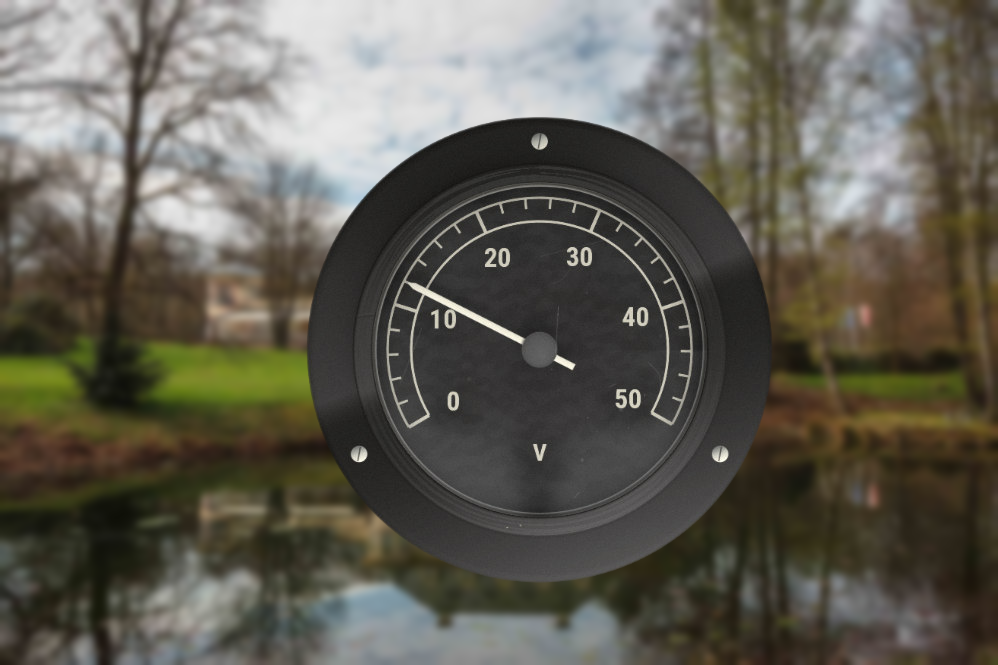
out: 12 V
